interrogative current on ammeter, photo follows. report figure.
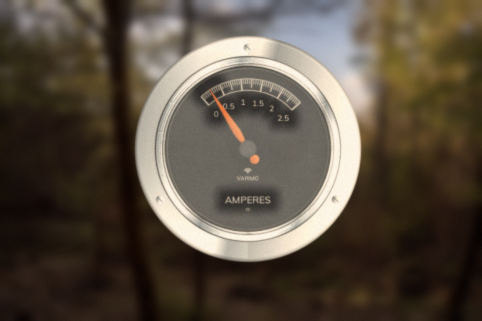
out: 0.25 A
